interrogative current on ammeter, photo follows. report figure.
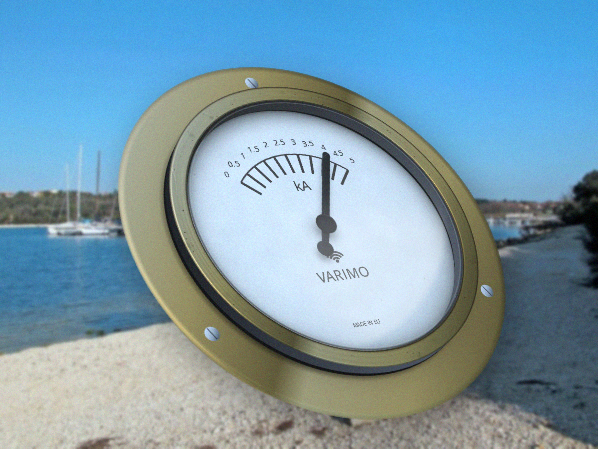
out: 4 kA
